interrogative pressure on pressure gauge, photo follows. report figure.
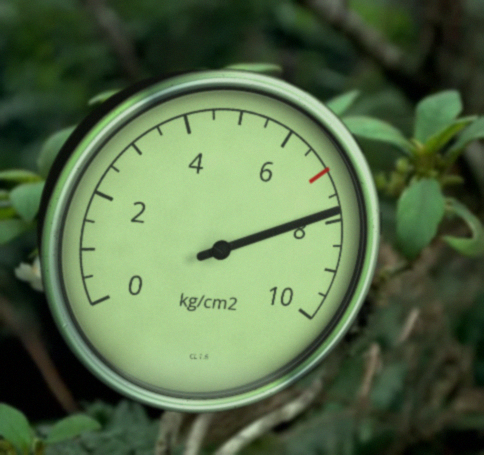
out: 7.75 kg/cm²
